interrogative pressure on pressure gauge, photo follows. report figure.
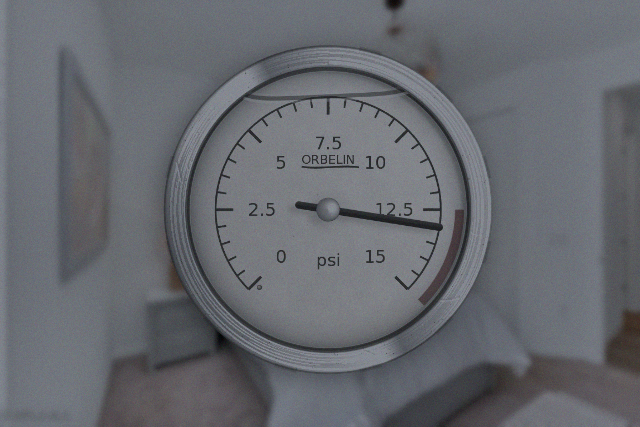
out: 13 psi
